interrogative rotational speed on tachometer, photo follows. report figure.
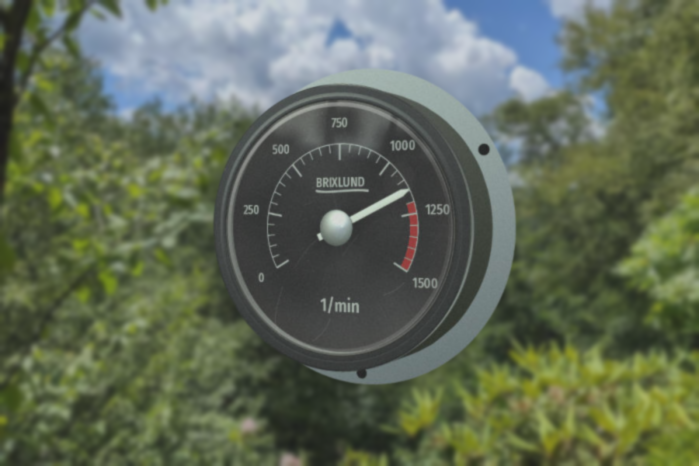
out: 1150 rpm
